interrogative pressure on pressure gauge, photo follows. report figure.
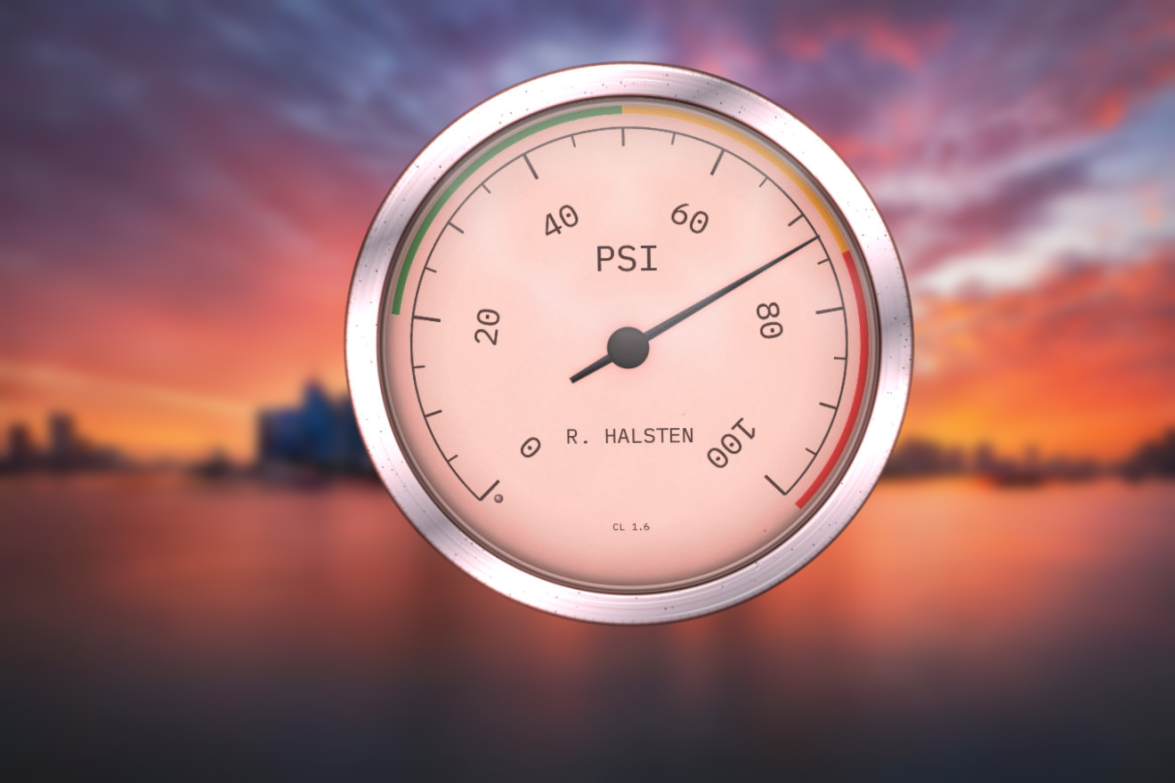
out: 72.5 psi
